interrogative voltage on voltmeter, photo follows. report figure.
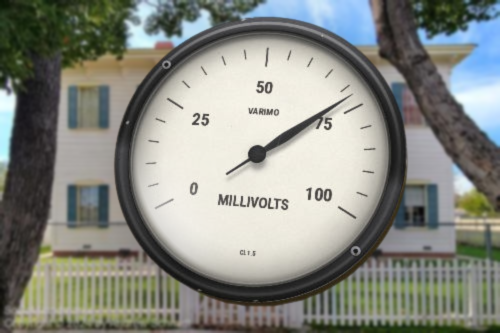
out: 72.5 mV
